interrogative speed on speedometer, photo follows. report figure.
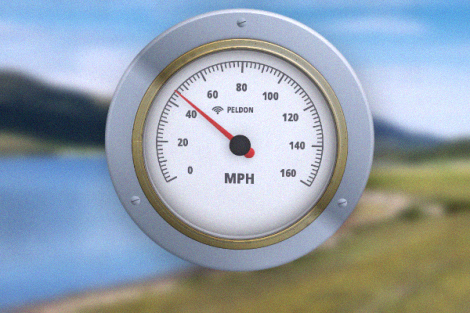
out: 46 mph
